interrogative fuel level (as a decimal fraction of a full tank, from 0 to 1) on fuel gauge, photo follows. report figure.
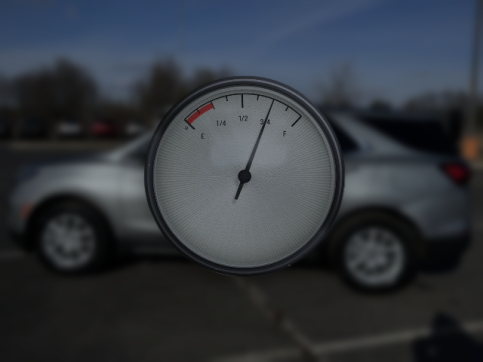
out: 0.75
